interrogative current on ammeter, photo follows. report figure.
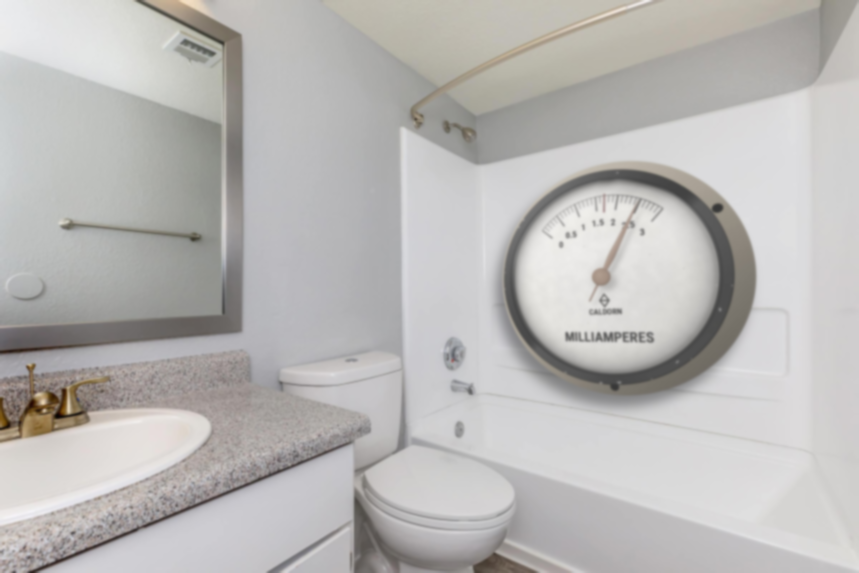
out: 2.5 mA
